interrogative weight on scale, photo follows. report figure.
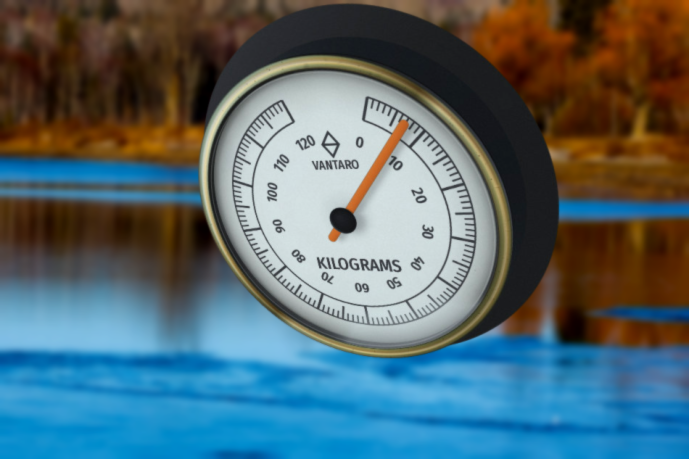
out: 7 kg
